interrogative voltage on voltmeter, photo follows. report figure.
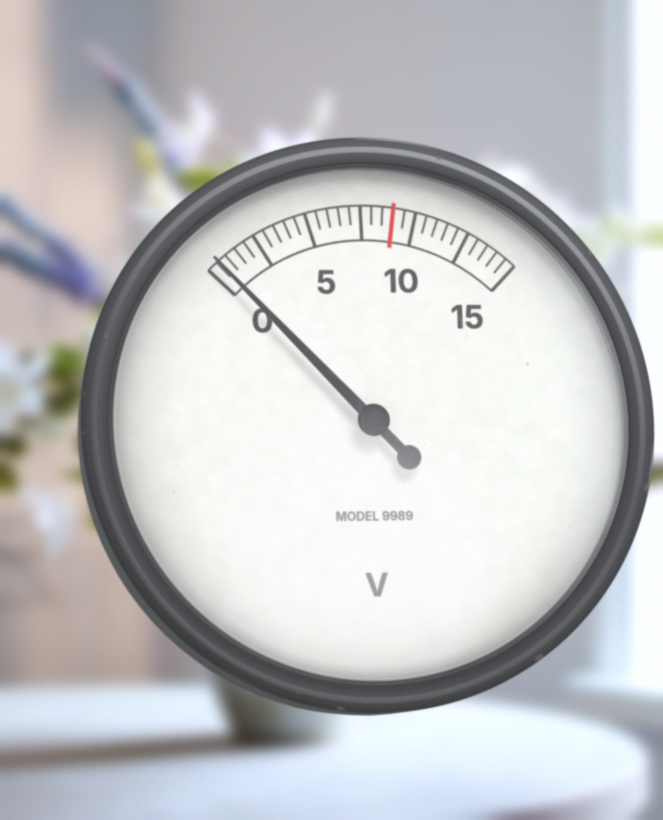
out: 0.5 V
